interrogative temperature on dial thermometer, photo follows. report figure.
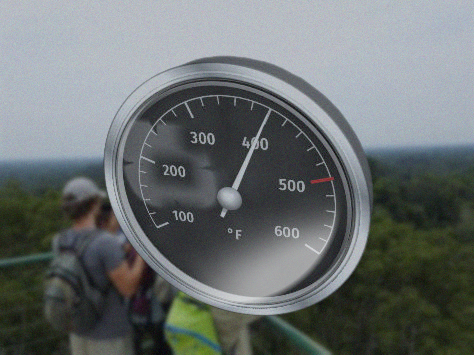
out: 400 °F
